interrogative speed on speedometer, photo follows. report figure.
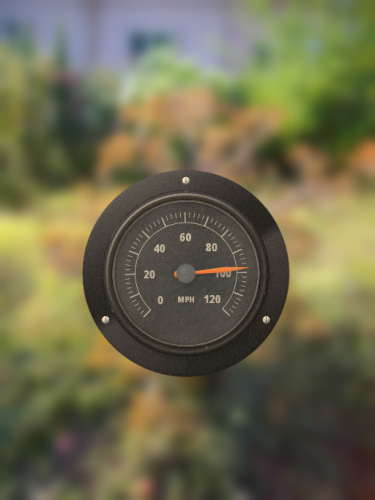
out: 98 mph
